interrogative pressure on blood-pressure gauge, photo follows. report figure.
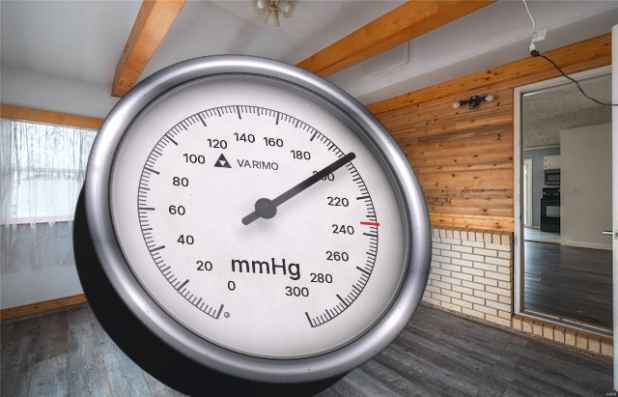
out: 200 mmHg
